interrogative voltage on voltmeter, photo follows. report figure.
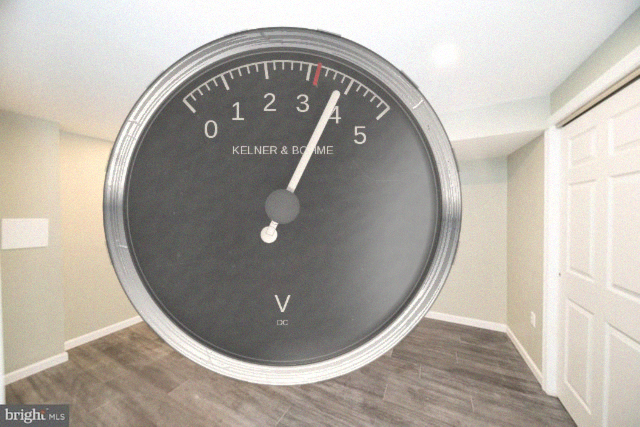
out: 3.8 V
